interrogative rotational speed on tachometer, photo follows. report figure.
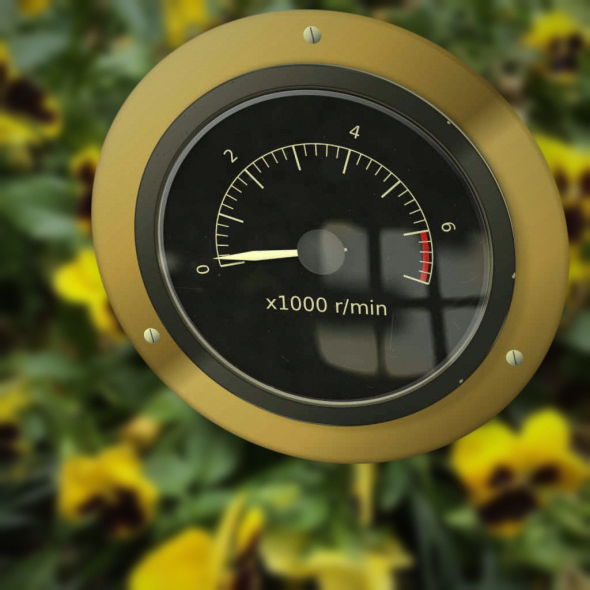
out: 200 rpm
